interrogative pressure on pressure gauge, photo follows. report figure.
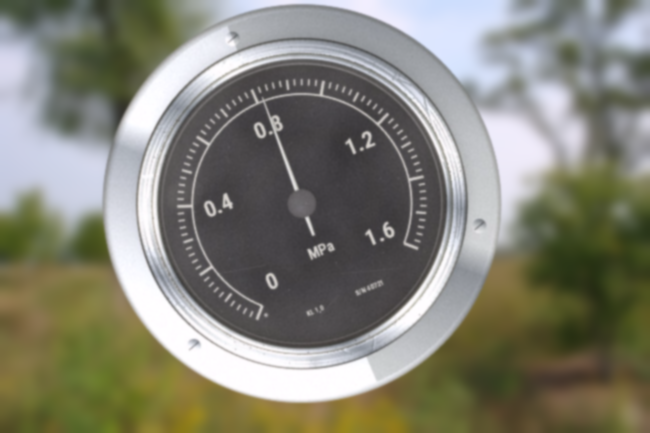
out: 0.82 MPa
